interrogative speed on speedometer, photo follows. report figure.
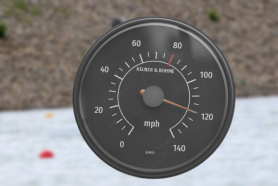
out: 120 mph
